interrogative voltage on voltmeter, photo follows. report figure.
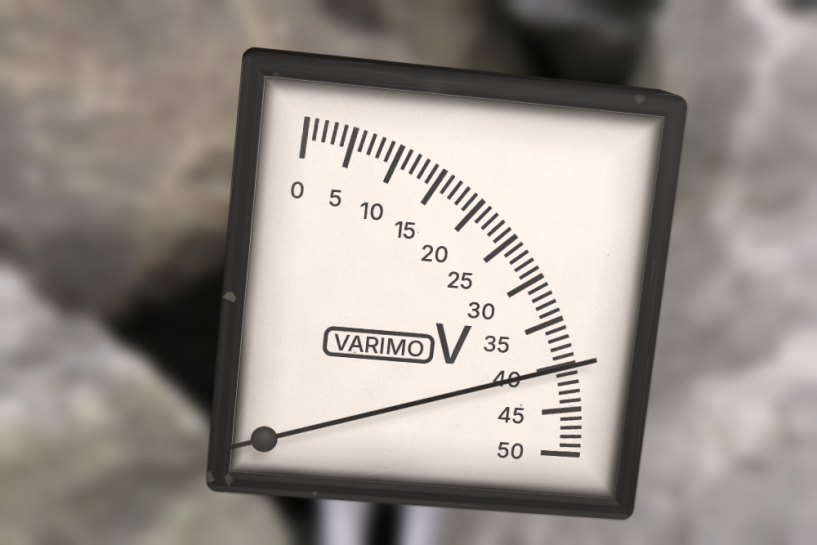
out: 40 V
